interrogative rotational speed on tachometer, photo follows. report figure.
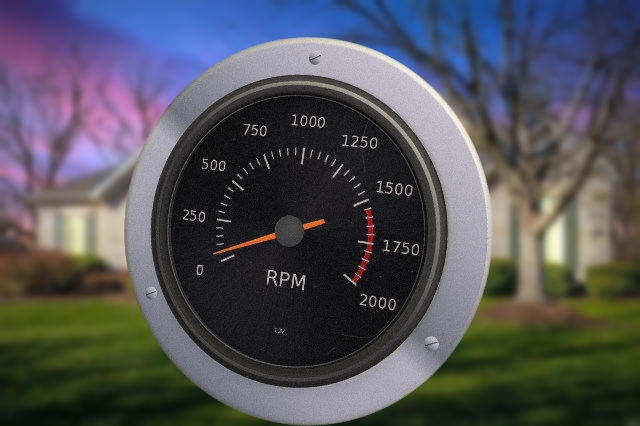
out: 50 rpm
